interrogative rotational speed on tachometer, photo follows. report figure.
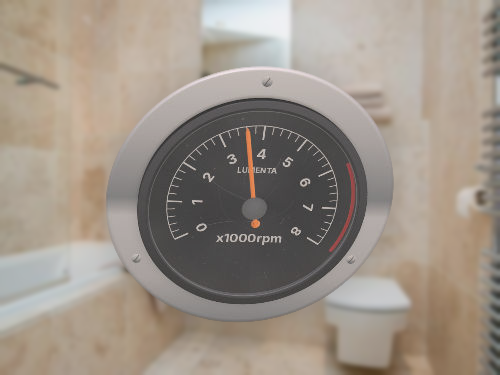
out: 3600 rpm
